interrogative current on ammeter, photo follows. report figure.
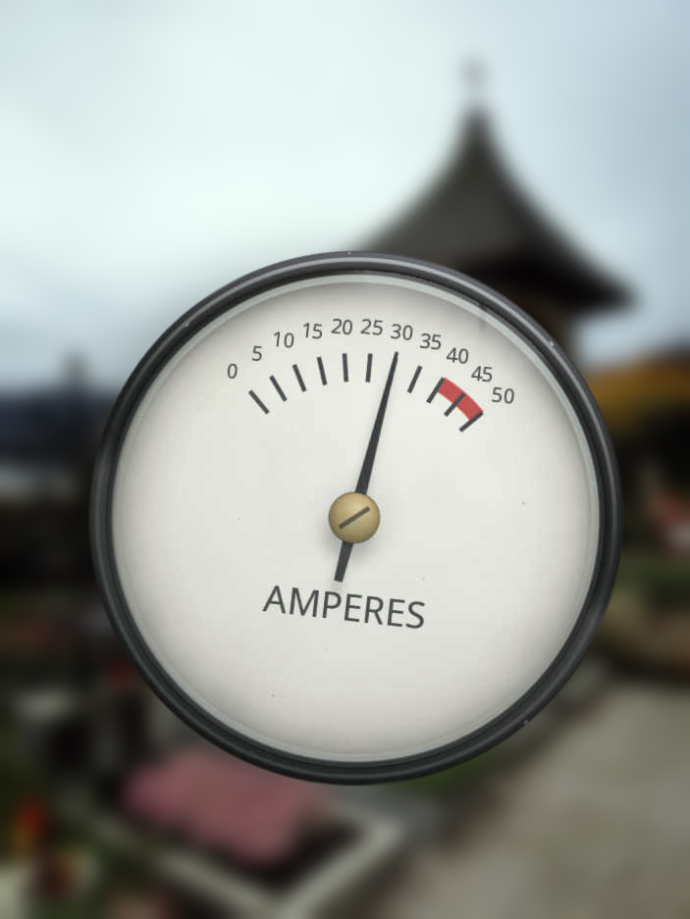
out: 30 A
